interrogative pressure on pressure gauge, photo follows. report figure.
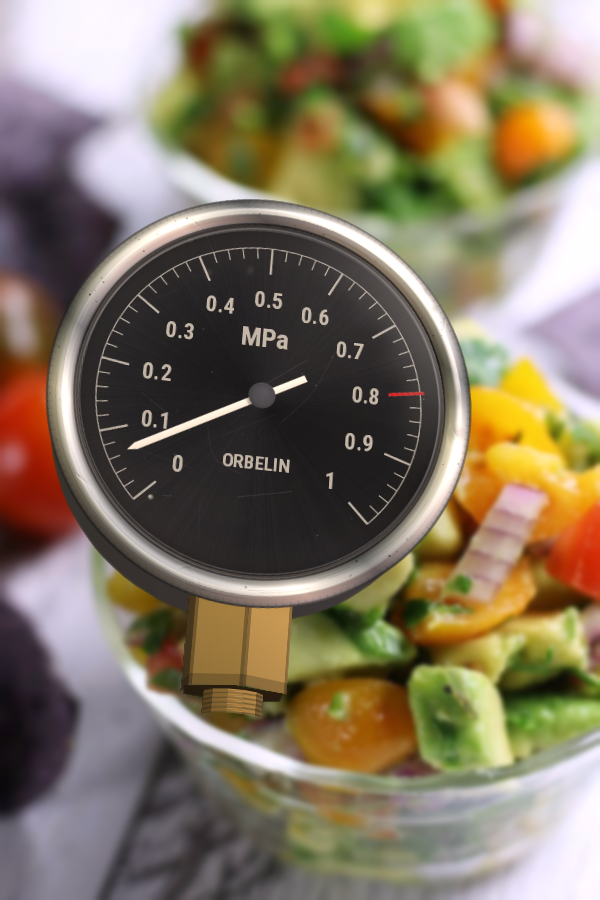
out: 0.06 MPa
